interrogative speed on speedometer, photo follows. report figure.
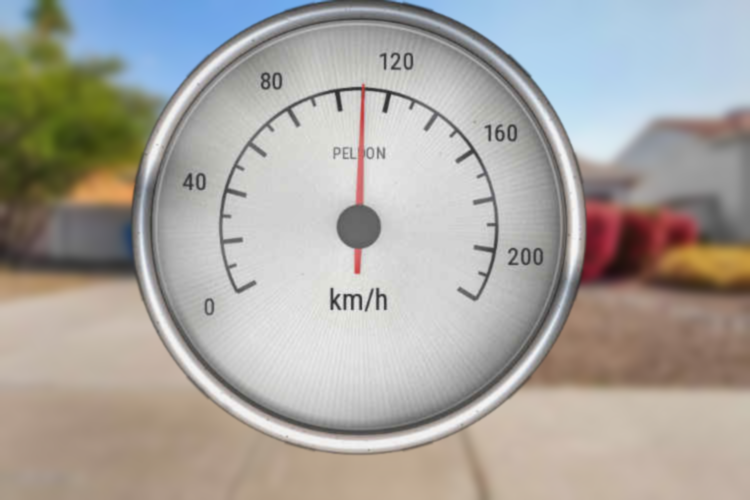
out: 110 km/h
